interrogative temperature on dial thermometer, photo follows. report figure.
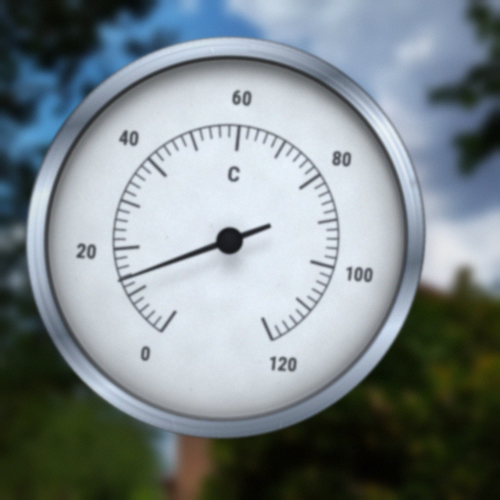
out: 14 °C
